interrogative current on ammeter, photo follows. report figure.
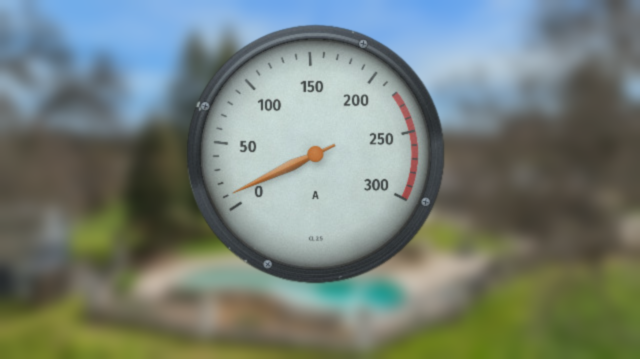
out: 10 A
